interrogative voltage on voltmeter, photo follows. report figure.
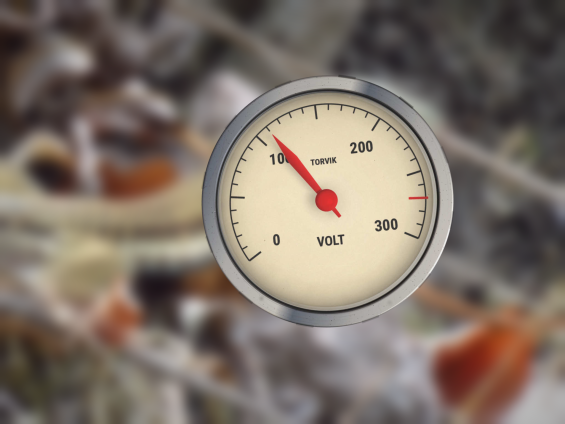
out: 110 V
